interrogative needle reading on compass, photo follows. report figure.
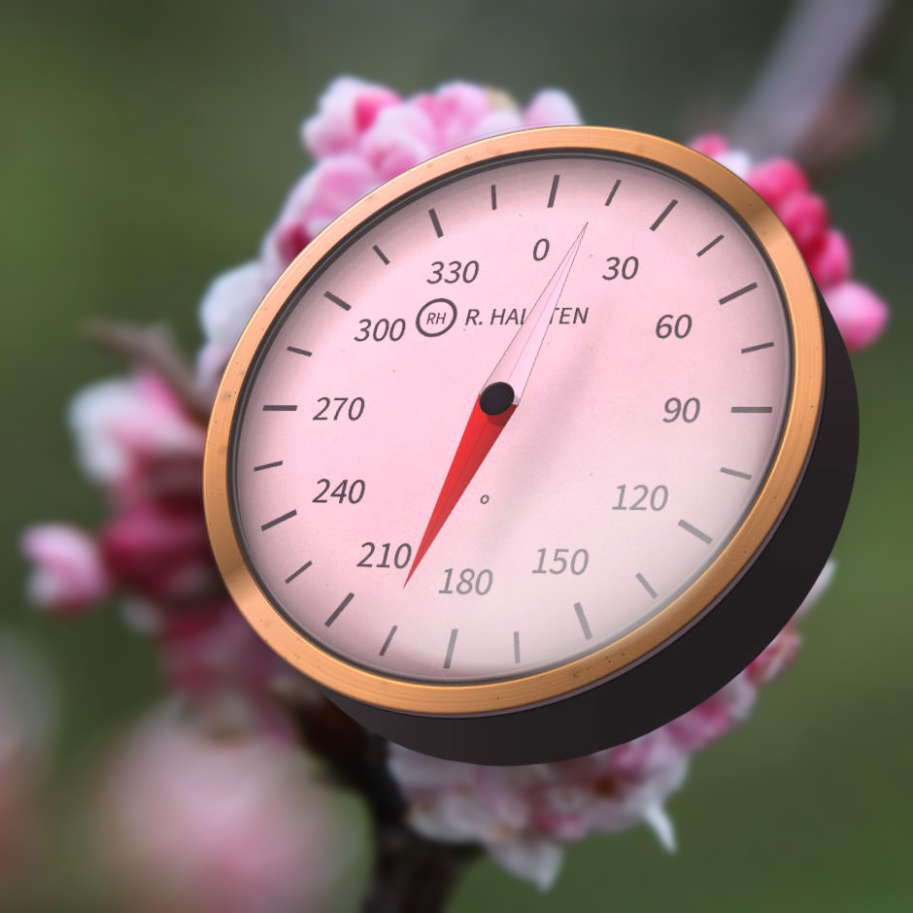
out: 195 °
